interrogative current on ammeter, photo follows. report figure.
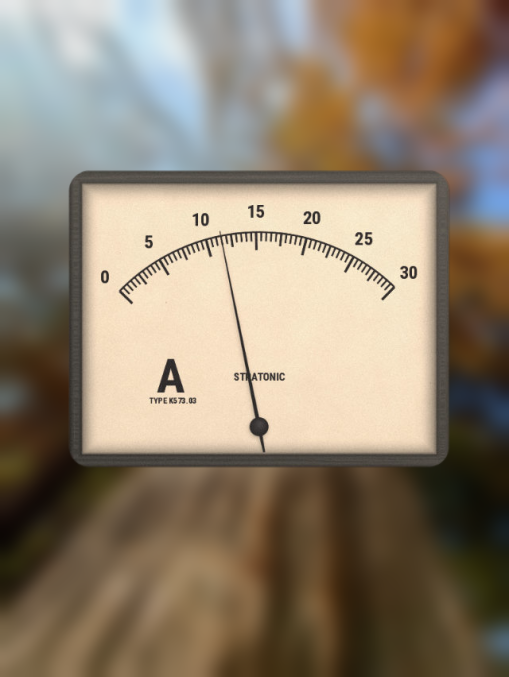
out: 11.5 A
